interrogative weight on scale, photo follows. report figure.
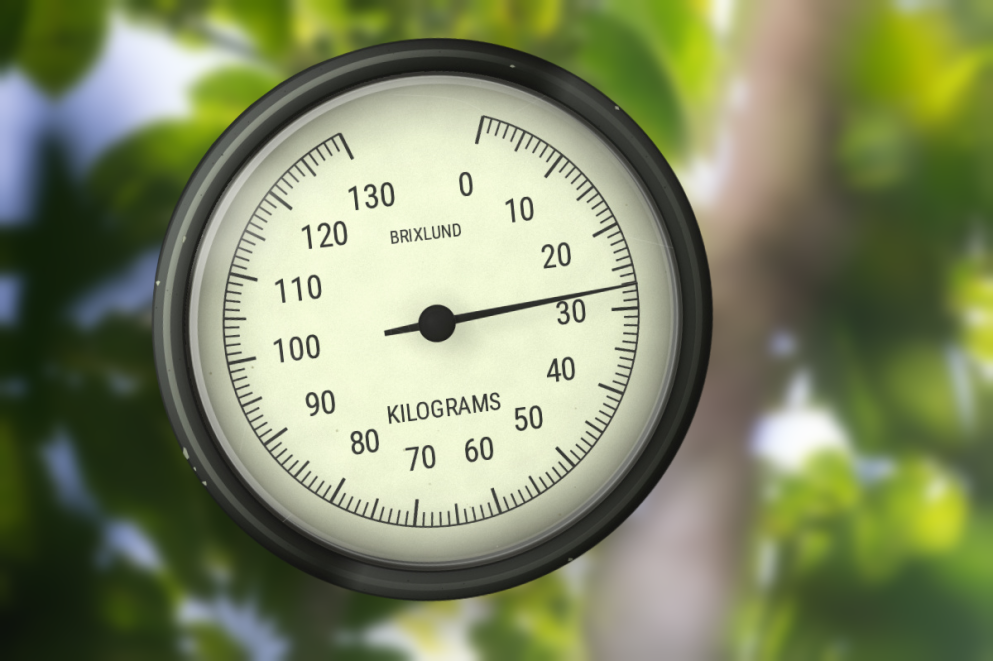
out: 27 kg
